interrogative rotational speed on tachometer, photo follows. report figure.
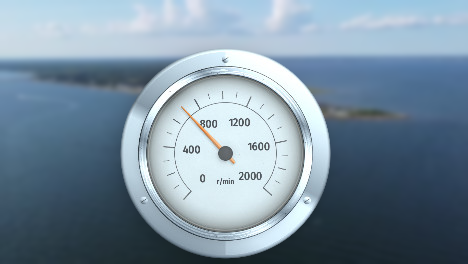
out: 700 rpm
